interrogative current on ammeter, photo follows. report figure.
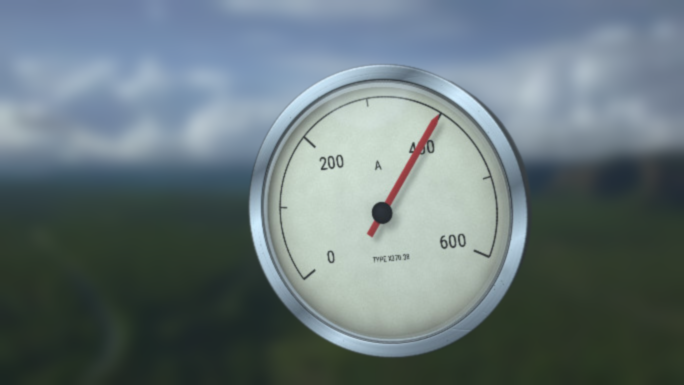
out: 400 A
